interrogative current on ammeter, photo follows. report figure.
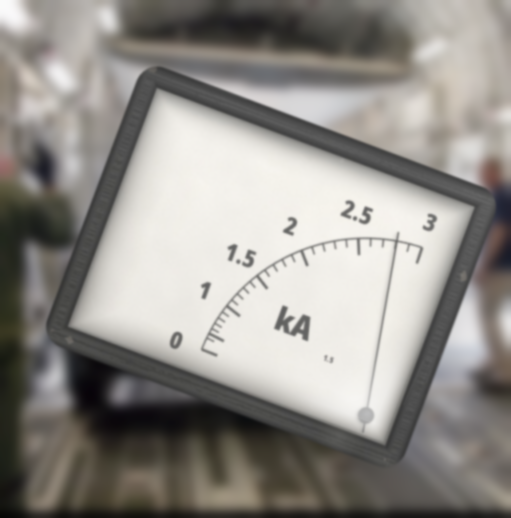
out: 2.8 kA
